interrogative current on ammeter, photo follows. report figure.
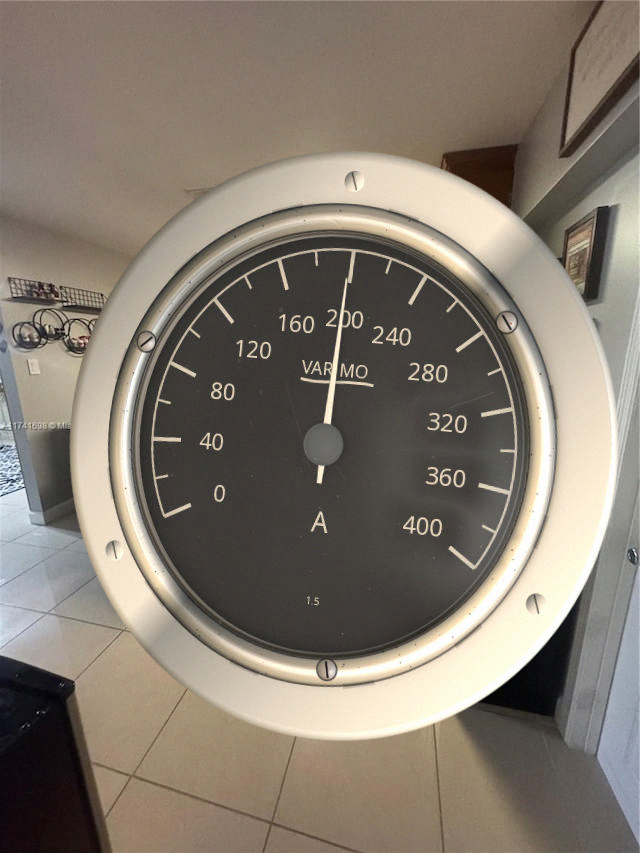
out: 200 A
